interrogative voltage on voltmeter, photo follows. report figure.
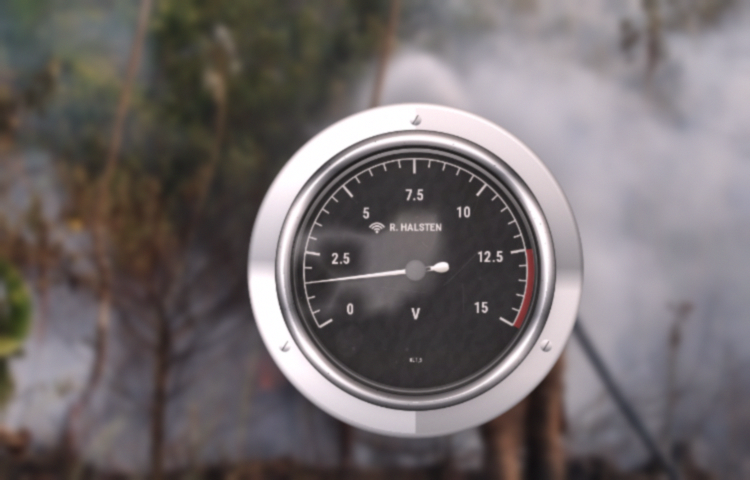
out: 1.5 V
